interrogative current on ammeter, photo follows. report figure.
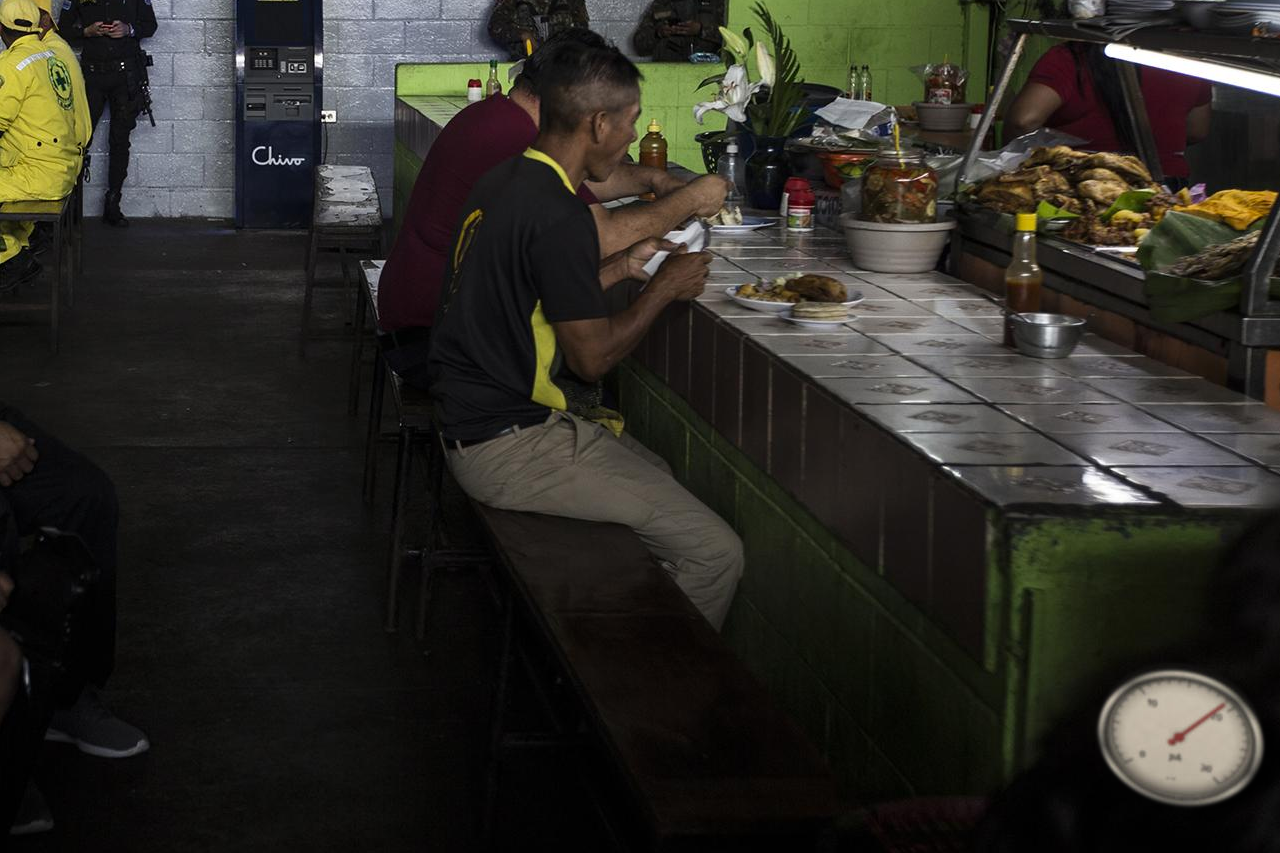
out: 19 µA
